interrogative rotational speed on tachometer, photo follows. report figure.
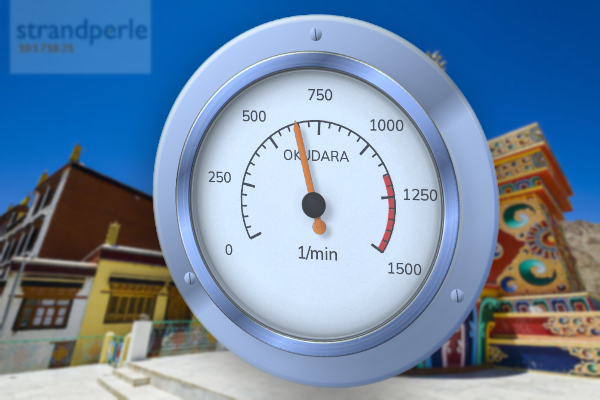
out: 650 rpm
